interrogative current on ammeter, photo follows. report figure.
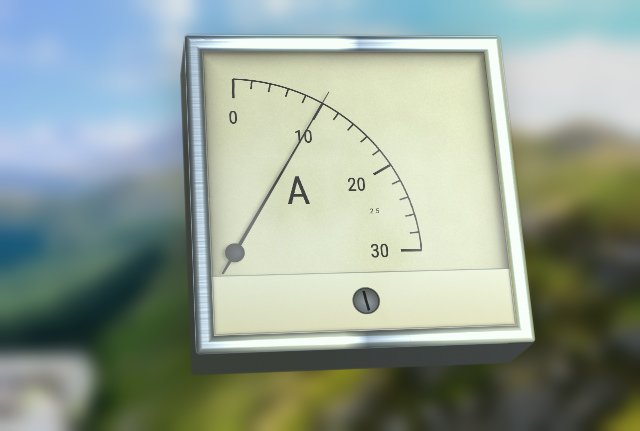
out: 10 A
